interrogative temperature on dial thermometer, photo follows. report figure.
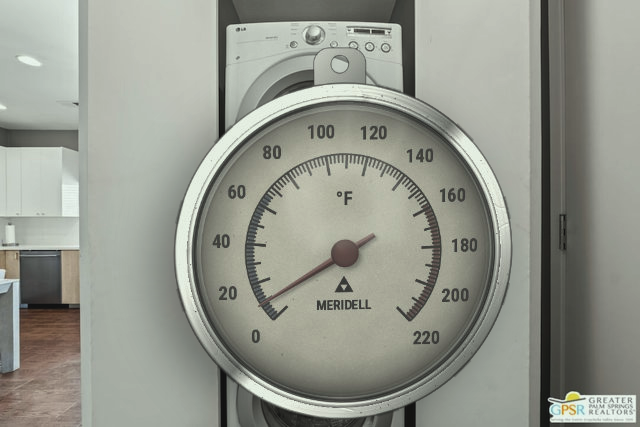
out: 10 °F
